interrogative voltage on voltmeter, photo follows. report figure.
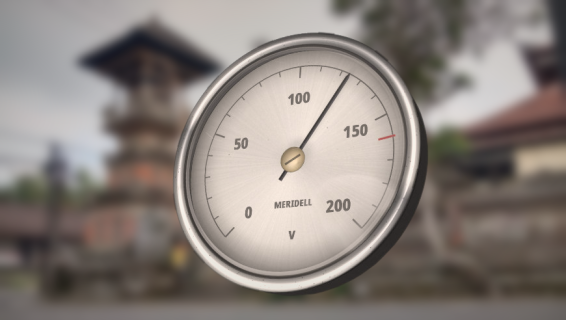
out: 125 V
